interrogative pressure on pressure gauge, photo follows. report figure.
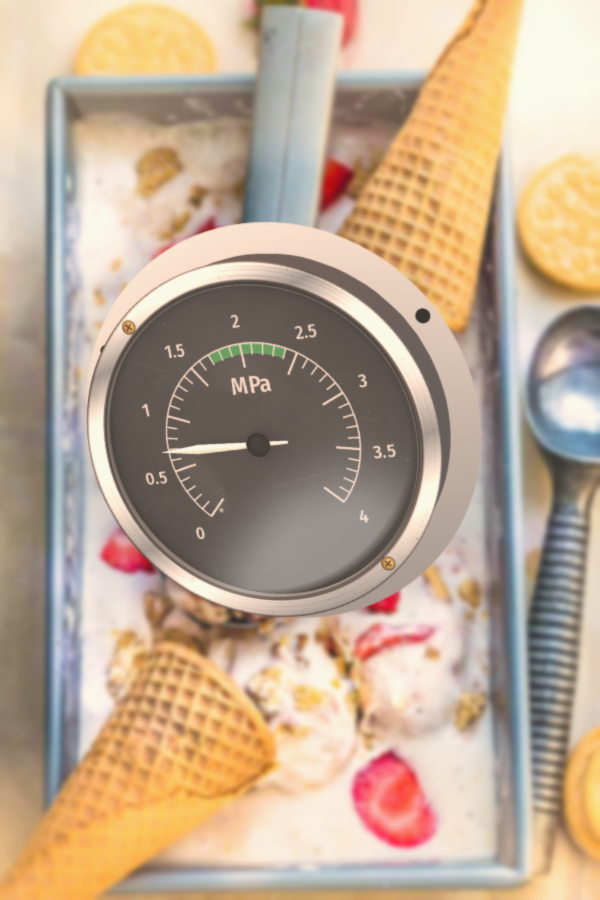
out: 0.7 MPa
